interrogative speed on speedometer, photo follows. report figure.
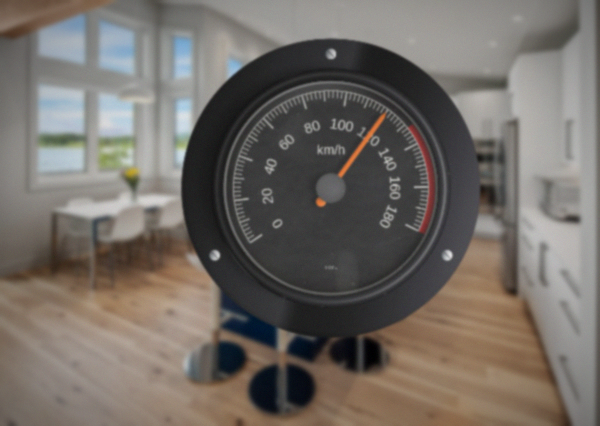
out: 120 km/h
